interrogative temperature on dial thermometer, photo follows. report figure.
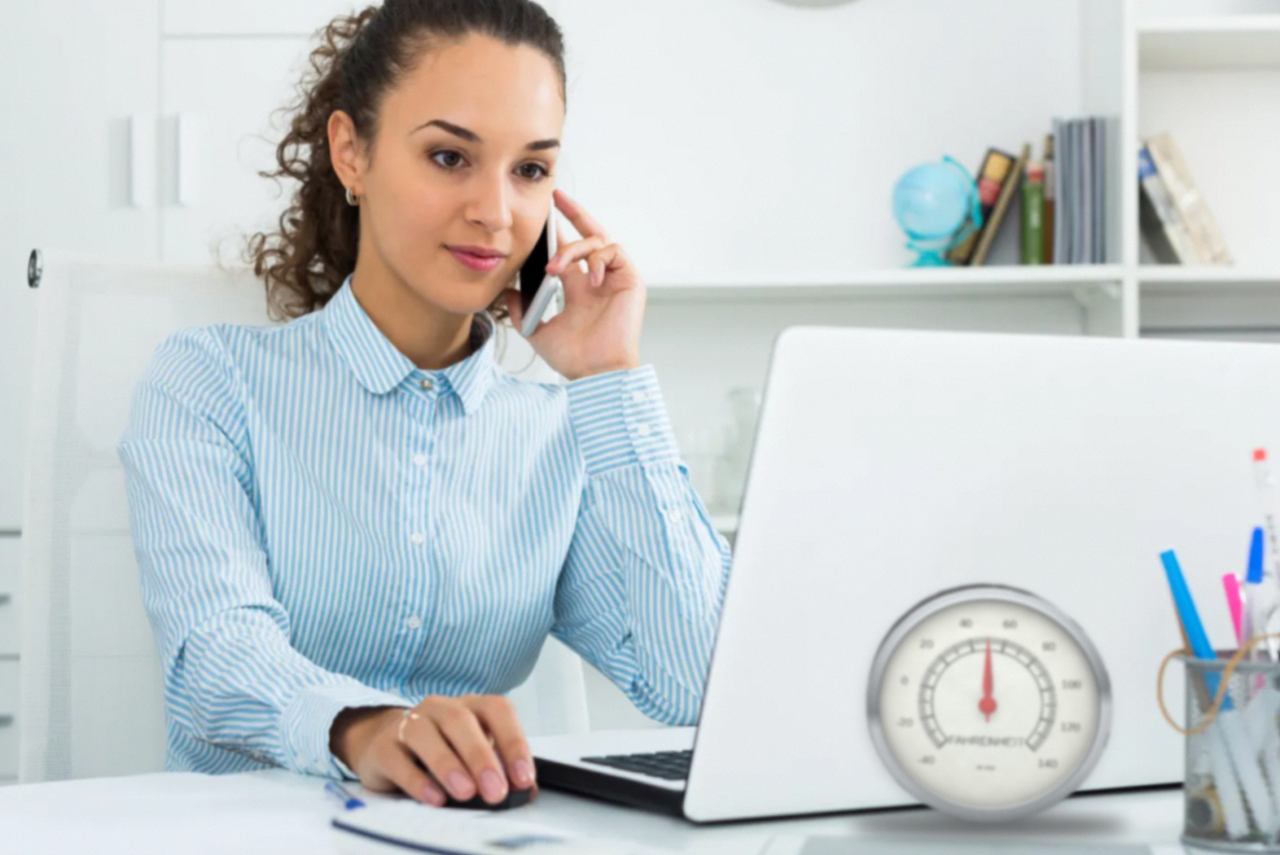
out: 50 °F
